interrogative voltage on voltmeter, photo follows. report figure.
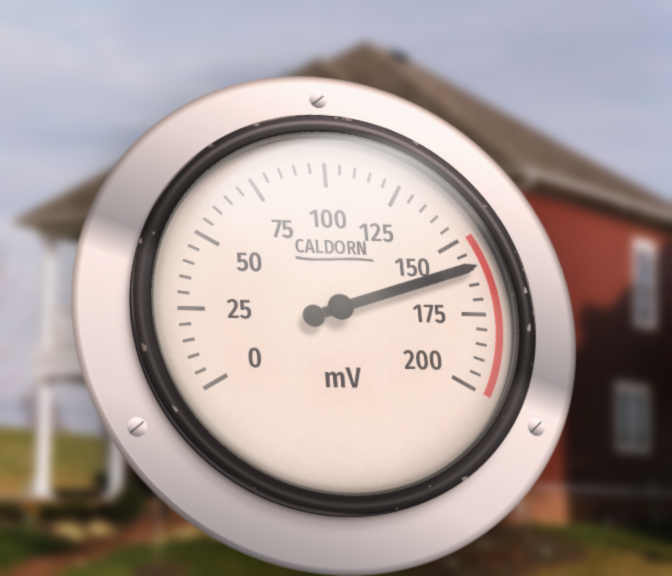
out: 160 mV
